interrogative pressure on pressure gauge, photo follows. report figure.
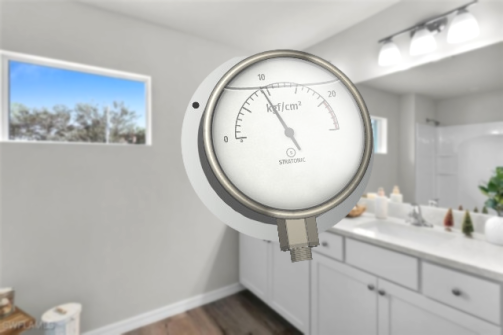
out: 9 kg/cm²
